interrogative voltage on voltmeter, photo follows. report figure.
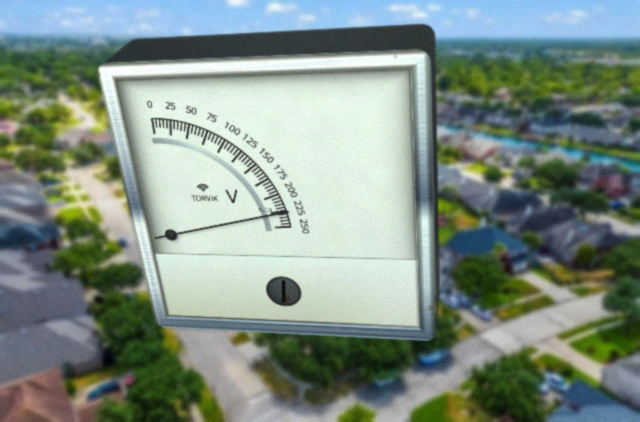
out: 225 V
